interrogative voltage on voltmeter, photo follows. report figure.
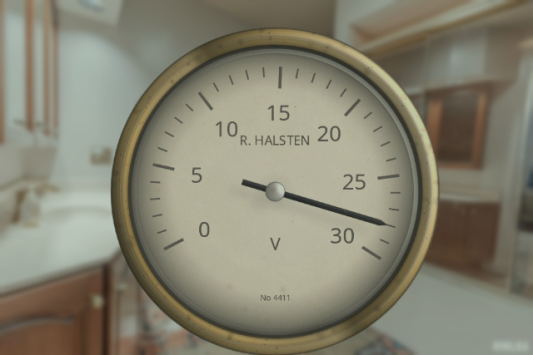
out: 28 V
